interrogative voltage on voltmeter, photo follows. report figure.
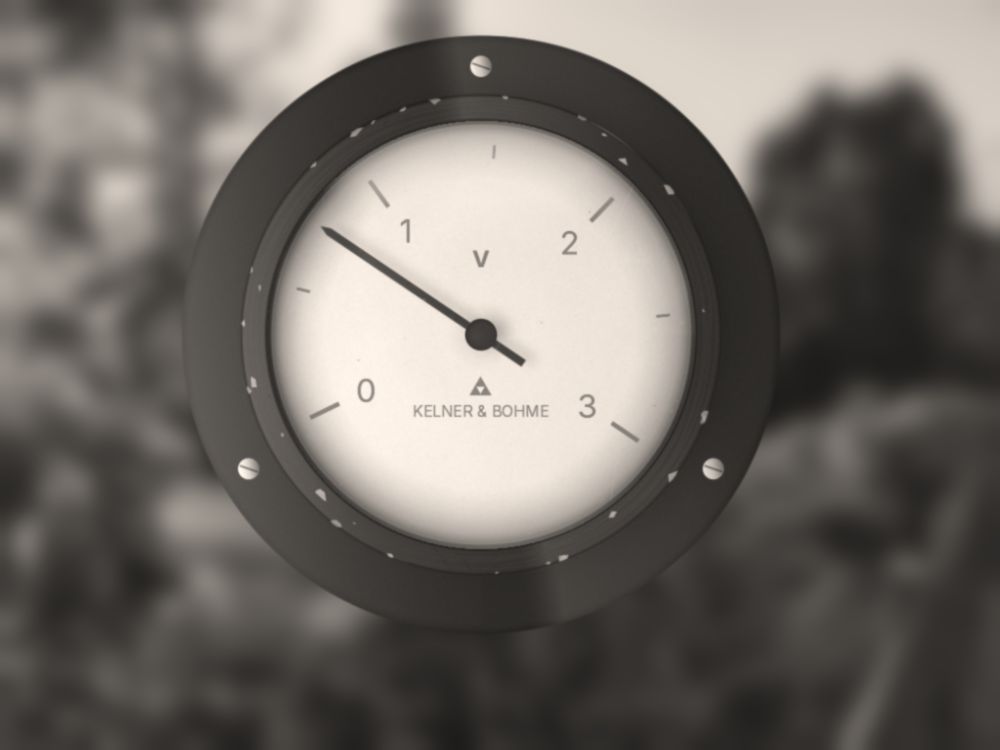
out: 0.75 V
